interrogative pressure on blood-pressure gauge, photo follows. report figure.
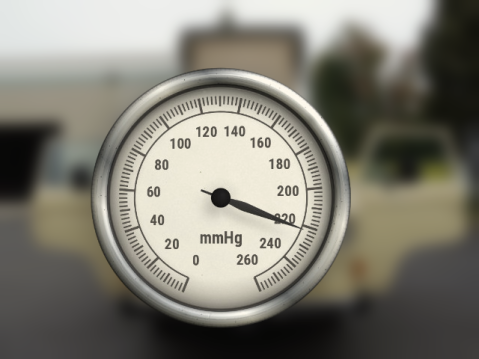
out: 222 mmHg
